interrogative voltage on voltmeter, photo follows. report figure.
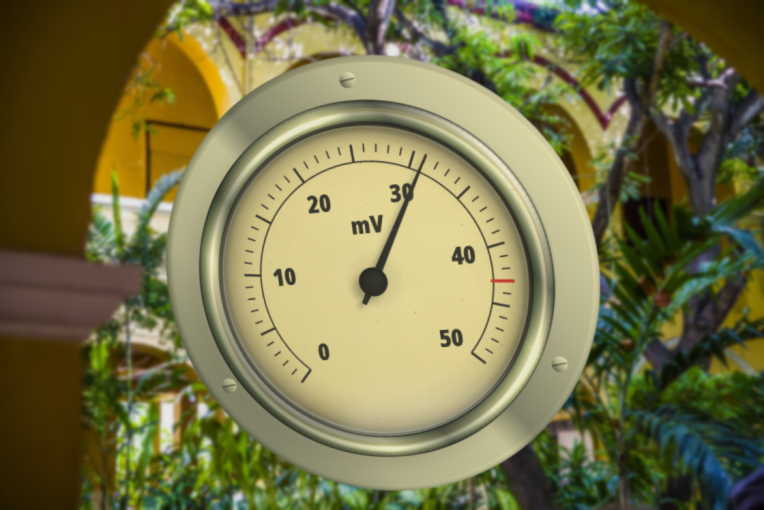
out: 31 mV
